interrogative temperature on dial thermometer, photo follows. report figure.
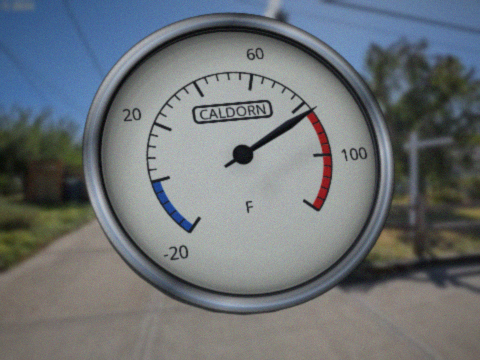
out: 84 °F
